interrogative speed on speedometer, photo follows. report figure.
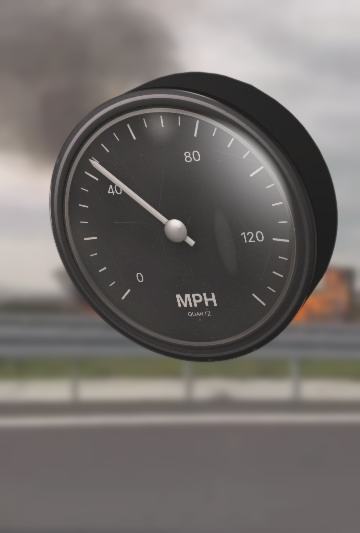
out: 45 mph
